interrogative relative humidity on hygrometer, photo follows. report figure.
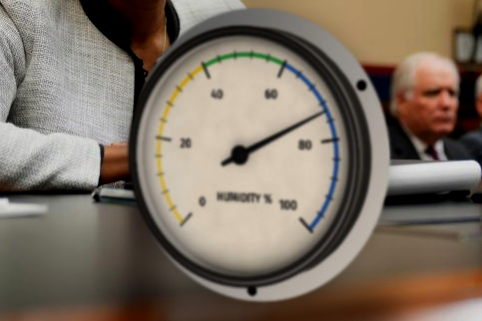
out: 74 %
